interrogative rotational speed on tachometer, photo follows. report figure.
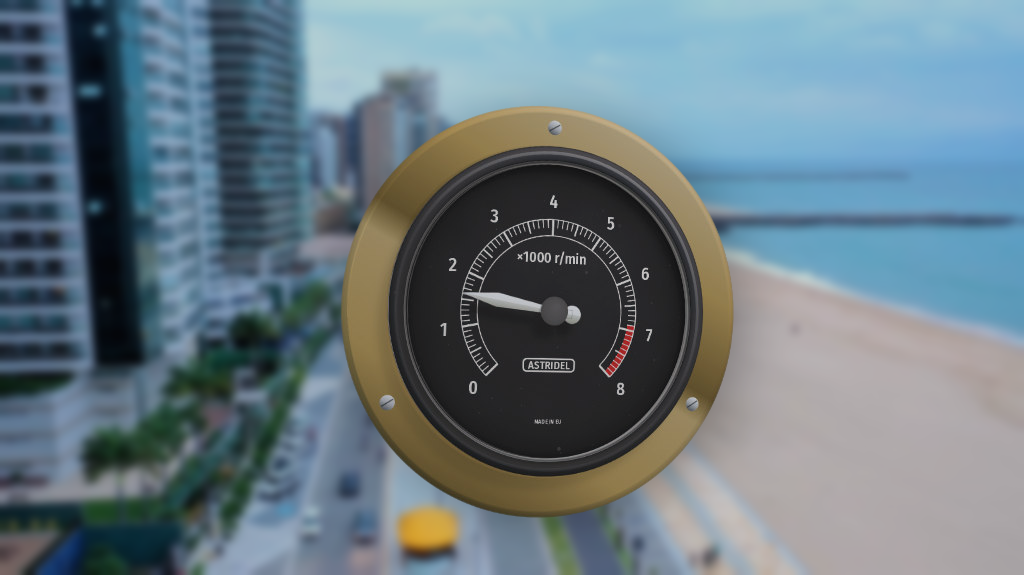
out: 1600 rpm
